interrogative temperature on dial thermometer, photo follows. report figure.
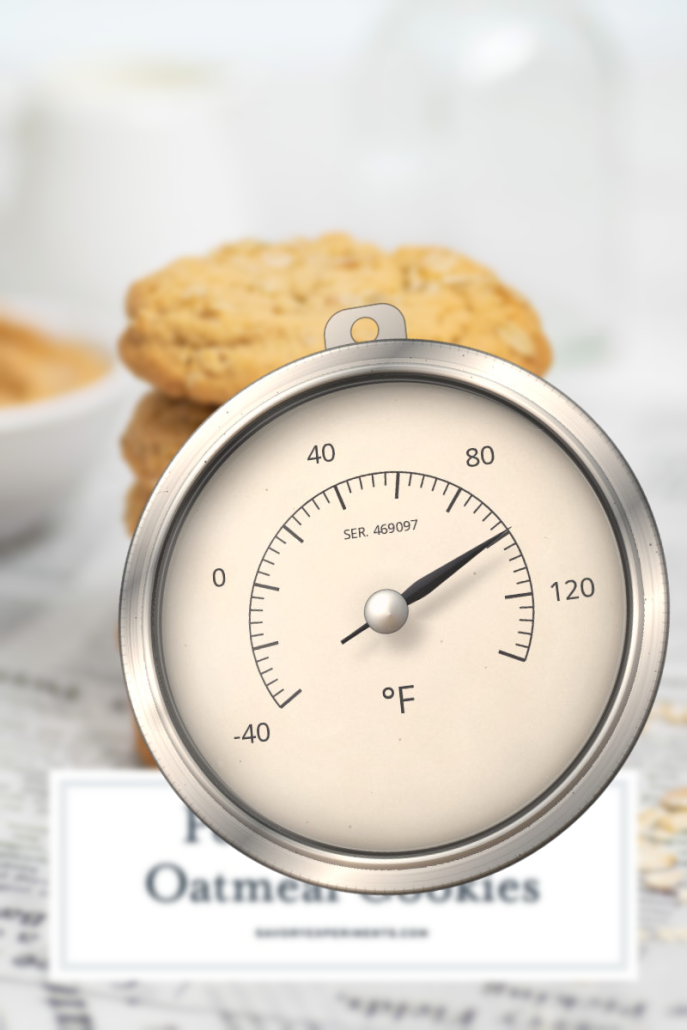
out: 100 °F
